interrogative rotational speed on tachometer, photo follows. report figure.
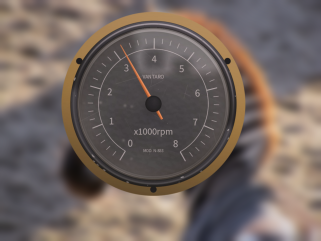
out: 3200 rpm
